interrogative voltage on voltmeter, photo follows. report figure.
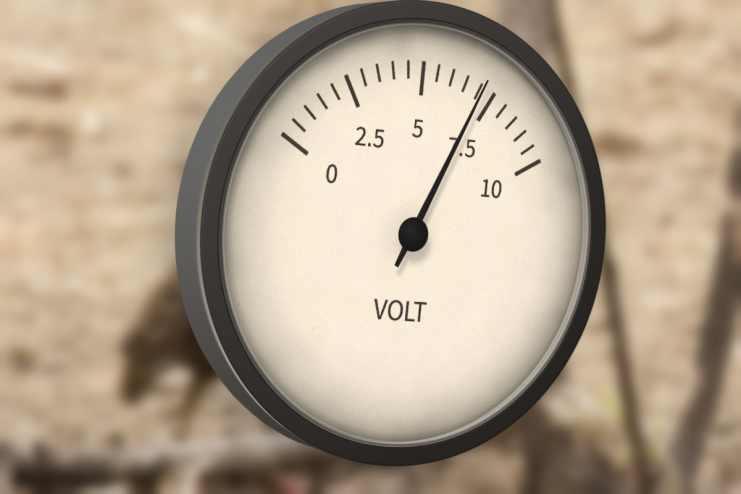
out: 7 V
